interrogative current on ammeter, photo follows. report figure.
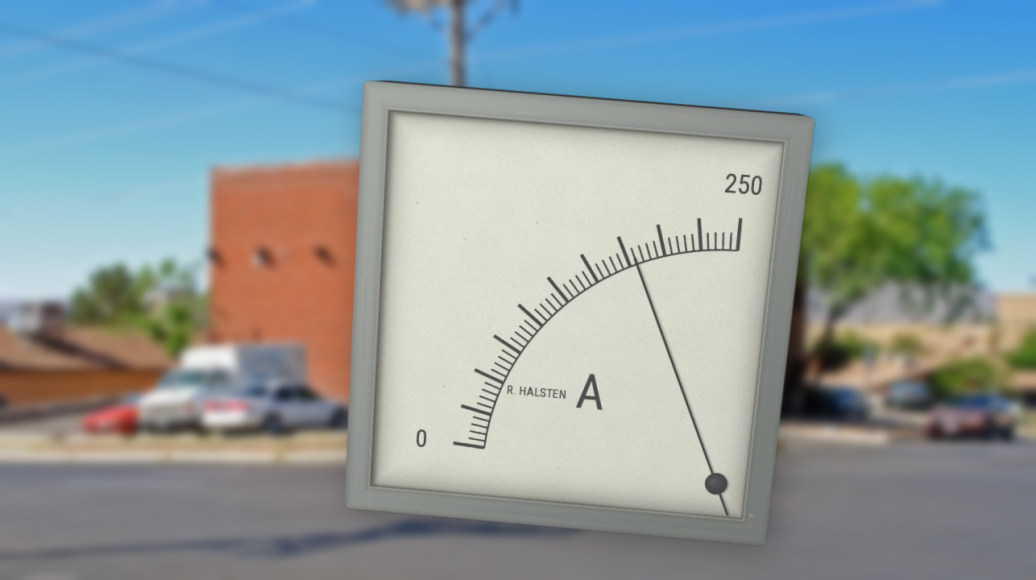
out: 180 A
